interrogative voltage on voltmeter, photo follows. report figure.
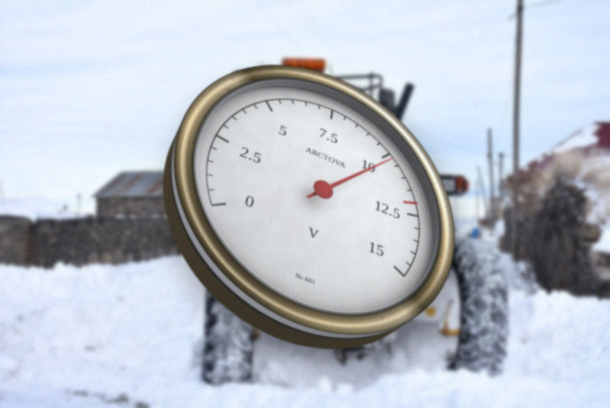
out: 10.25 V
